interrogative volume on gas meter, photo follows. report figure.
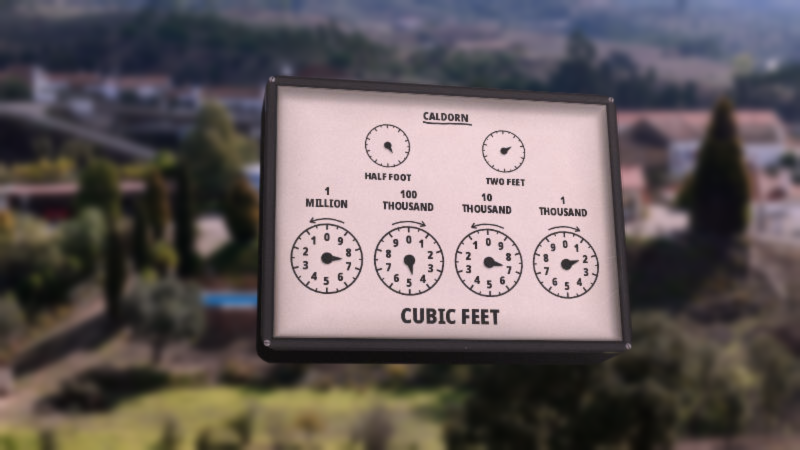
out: 747200 ft³
